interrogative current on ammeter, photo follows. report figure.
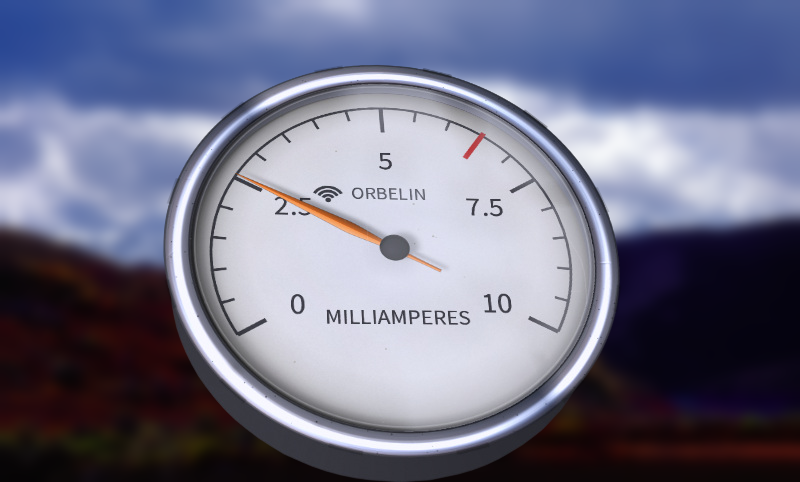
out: 2.5 mA
